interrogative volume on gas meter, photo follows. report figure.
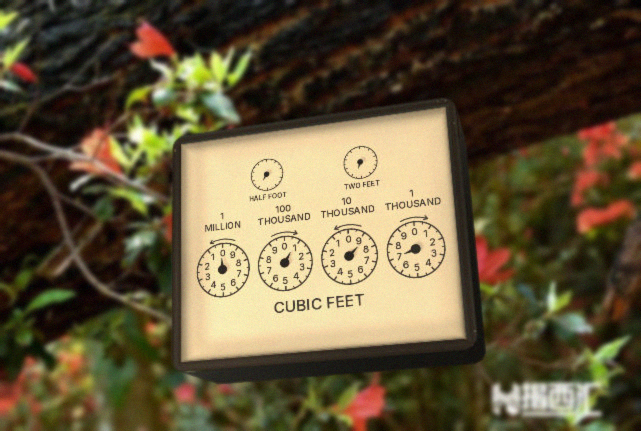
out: 8700 ft³
